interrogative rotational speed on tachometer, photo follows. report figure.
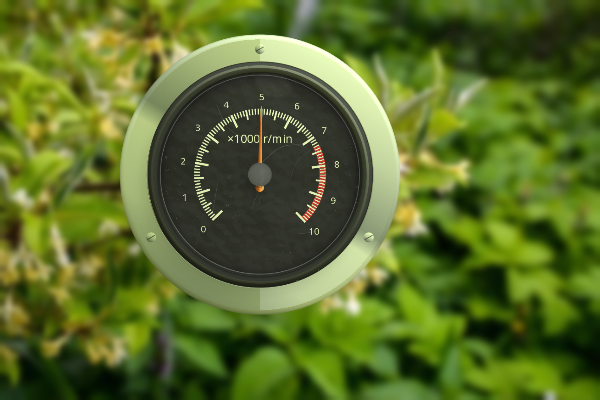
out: 5000 rpm
